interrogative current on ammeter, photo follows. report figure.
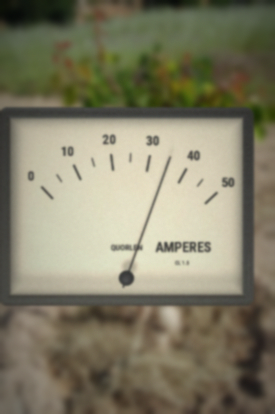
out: 35 A
